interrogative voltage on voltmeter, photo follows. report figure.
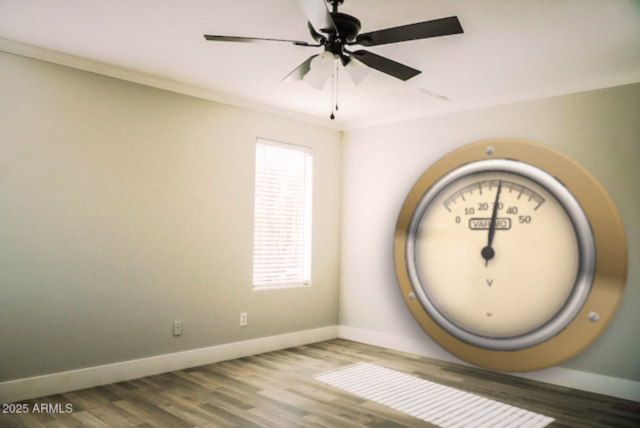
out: 30 V
